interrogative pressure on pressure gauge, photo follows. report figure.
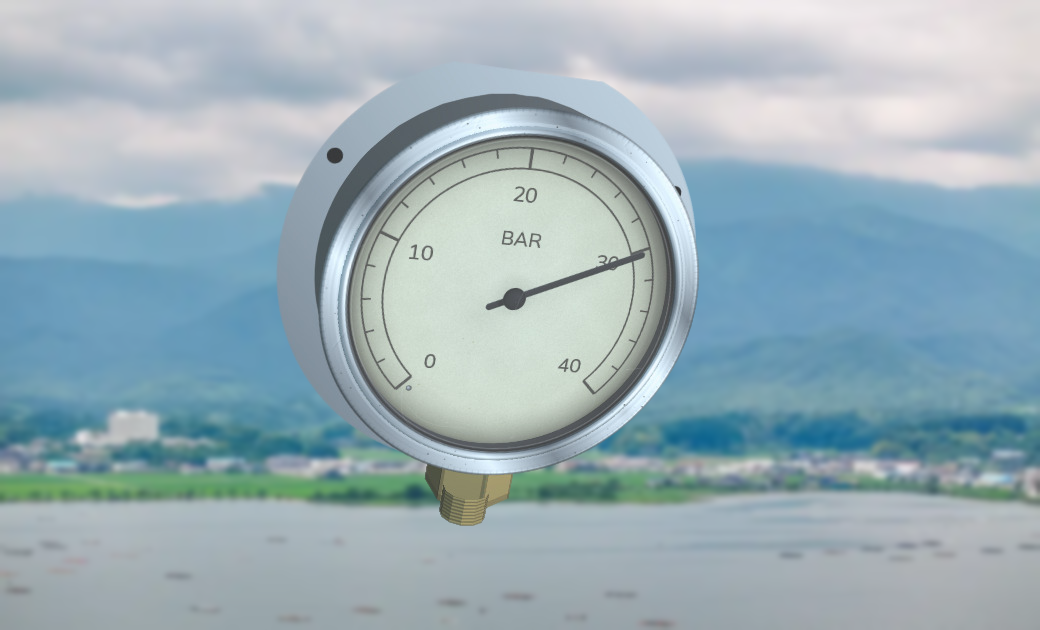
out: 30 bar
